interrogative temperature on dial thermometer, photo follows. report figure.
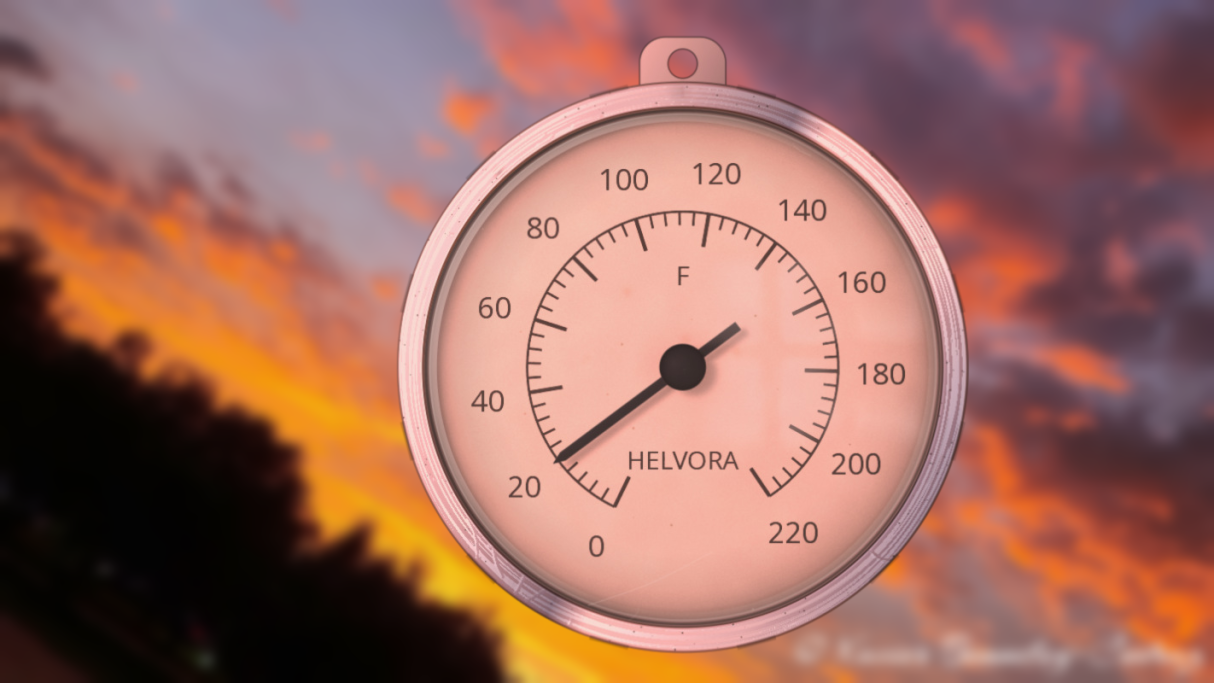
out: 20 °F
